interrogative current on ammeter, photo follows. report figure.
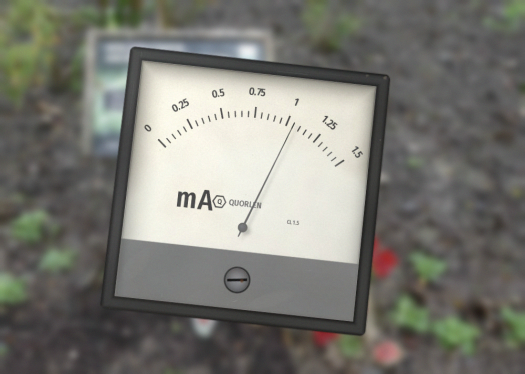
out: 1.05 mA
